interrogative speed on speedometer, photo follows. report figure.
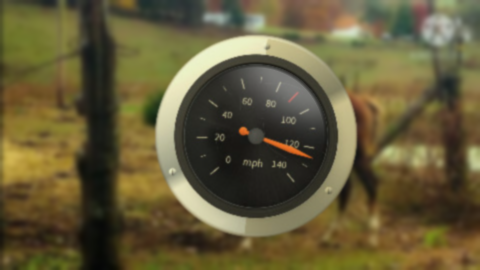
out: 125 mph
